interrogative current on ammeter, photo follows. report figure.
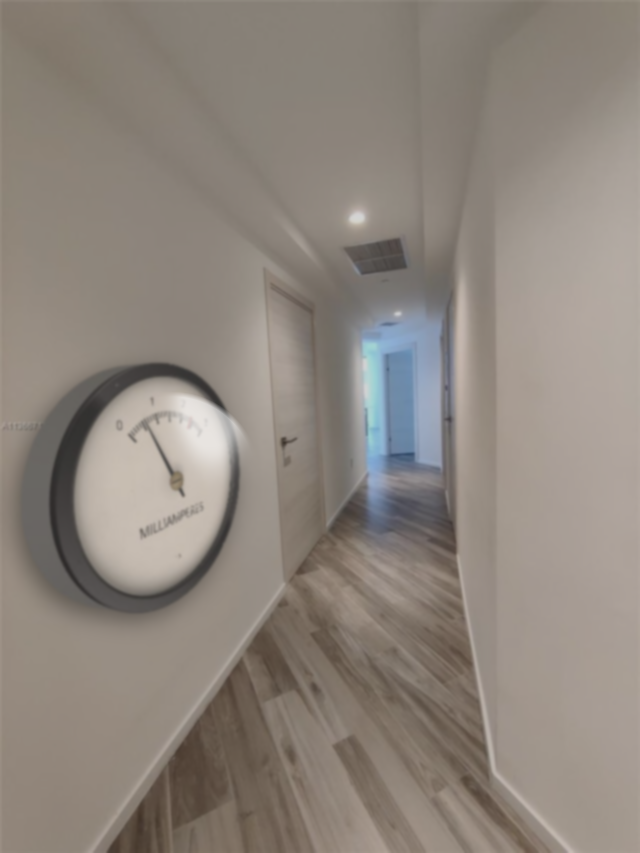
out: 0.5 mA
